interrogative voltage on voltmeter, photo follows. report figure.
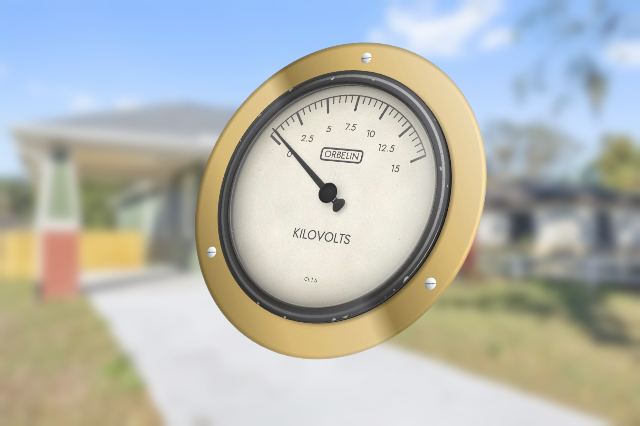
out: 0.5 kV
